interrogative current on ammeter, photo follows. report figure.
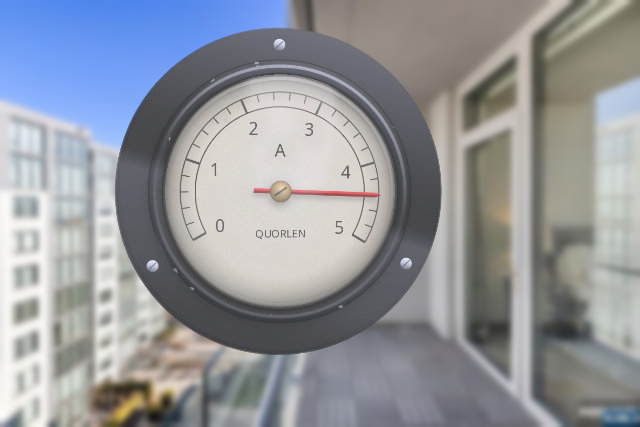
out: 4.4 A
